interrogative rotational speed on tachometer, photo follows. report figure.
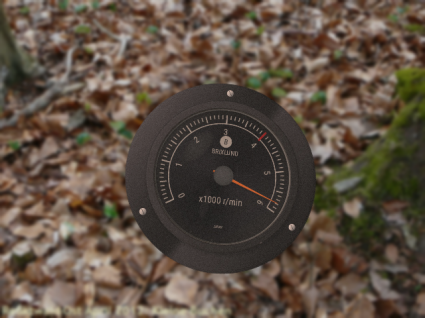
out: 5800 rpm
